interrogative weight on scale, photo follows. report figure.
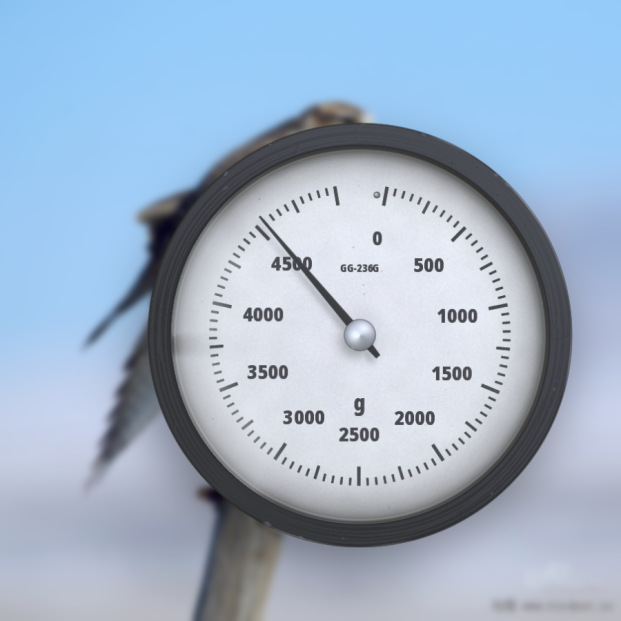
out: 4550 g
